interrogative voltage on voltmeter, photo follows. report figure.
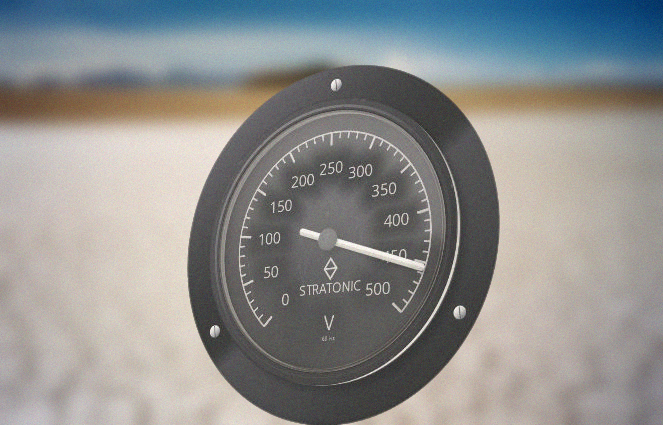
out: 455 V
